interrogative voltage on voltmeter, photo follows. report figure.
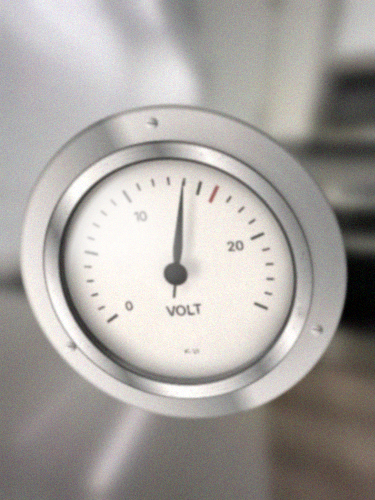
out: 14 V
